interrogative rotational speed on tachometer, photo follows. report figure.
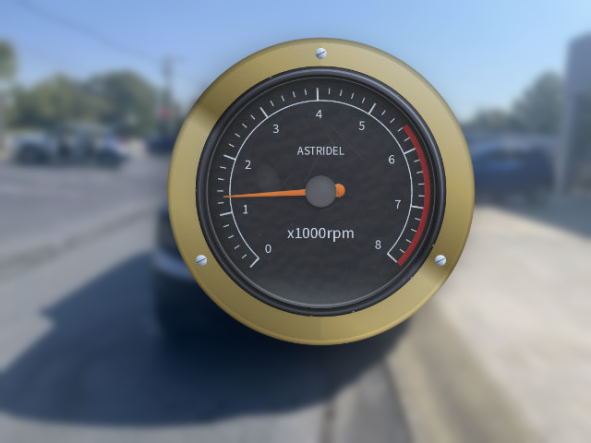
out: 1300 rpm
